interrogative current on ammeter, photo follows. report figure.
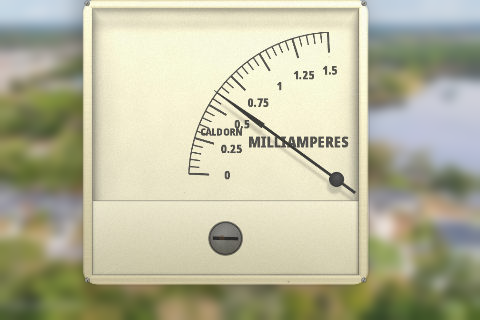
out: 0.6 mA
